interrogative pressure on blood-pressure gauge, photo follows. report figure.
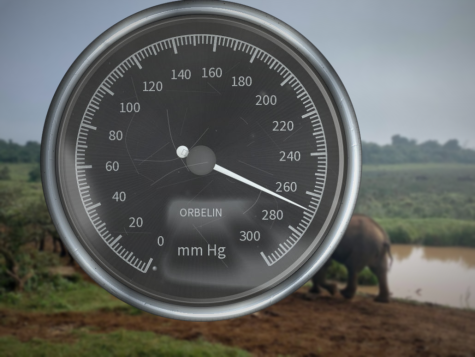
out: 268 mmHg
